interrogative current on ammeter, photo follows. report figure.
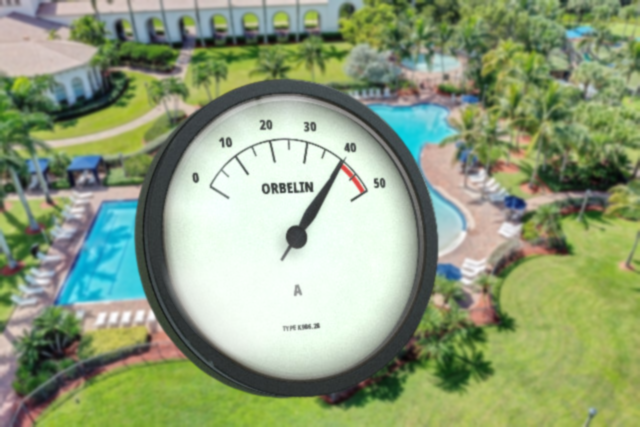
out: 40 A
